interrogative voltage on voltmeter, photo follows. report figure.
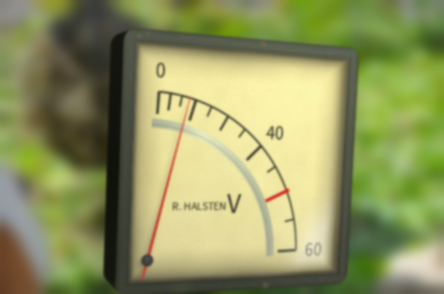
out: 17.5 V
